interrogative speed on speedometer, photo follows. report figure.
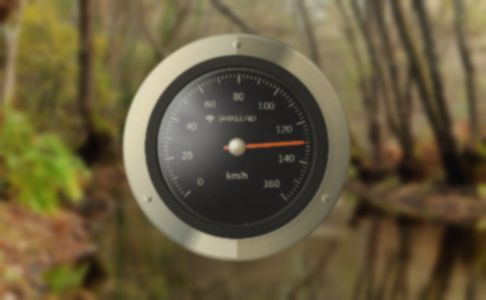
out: 130 km/h
